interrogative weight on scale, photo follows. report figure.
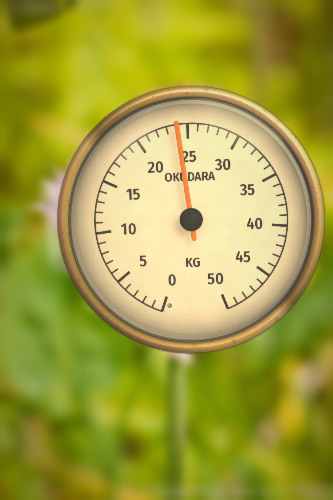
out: 24 kg
